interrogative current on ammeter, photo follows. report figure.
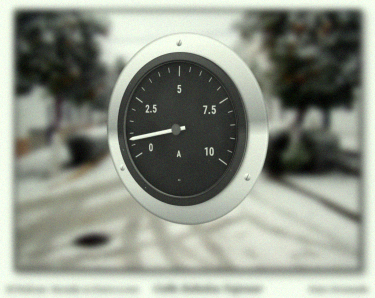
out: 0.75 A
